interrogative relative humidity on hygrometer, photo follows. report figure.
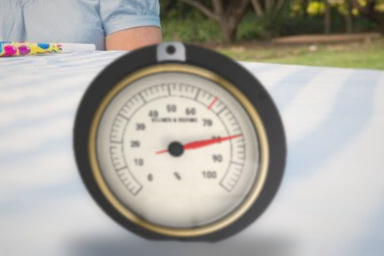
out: 80 %
